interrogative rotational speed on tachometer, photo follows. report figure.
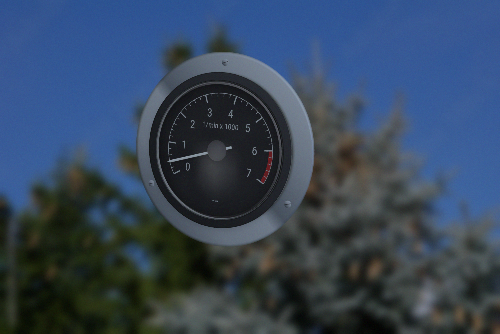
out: 400 rpm
